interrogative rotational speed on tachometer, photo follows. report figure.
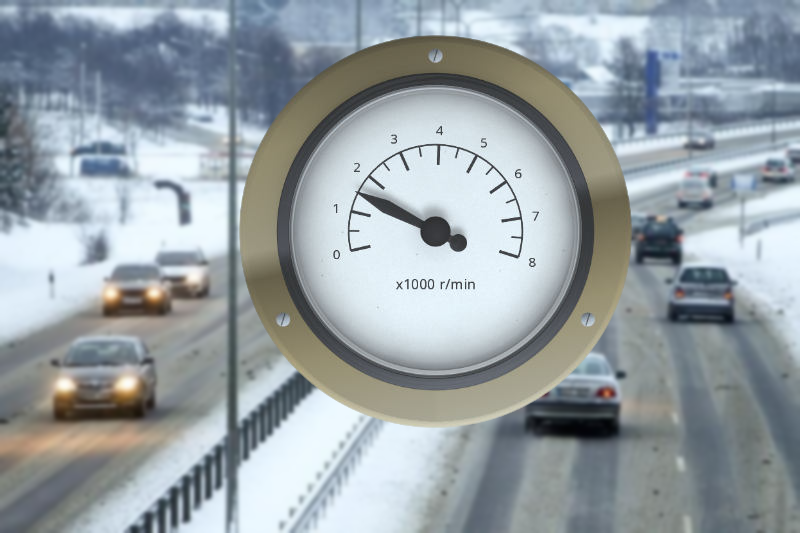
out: 1500 rpm
